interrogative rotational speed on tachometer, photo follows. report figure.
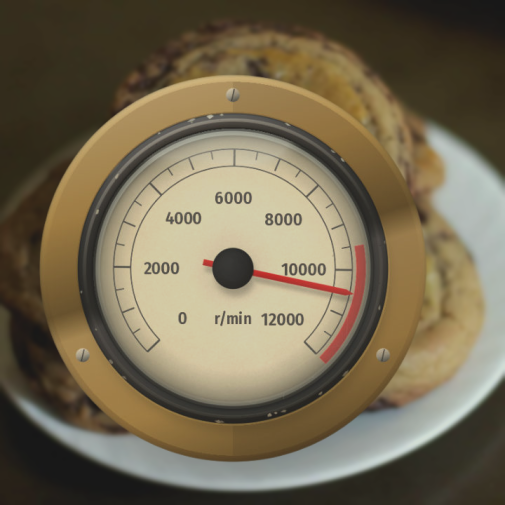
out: 10500 rpm
